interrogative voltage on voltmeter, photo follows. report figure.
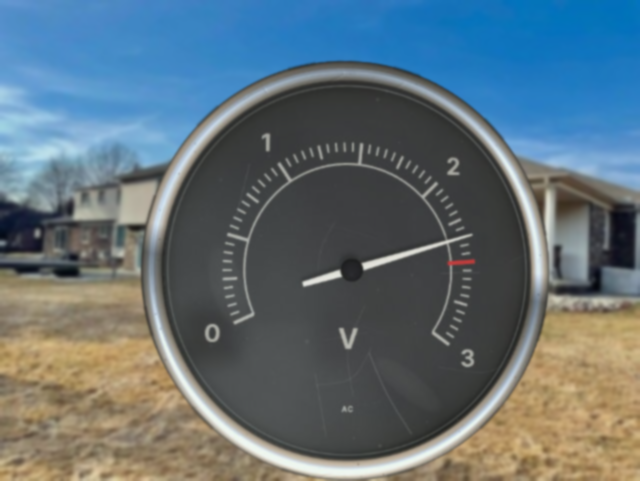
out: 2.35 V
